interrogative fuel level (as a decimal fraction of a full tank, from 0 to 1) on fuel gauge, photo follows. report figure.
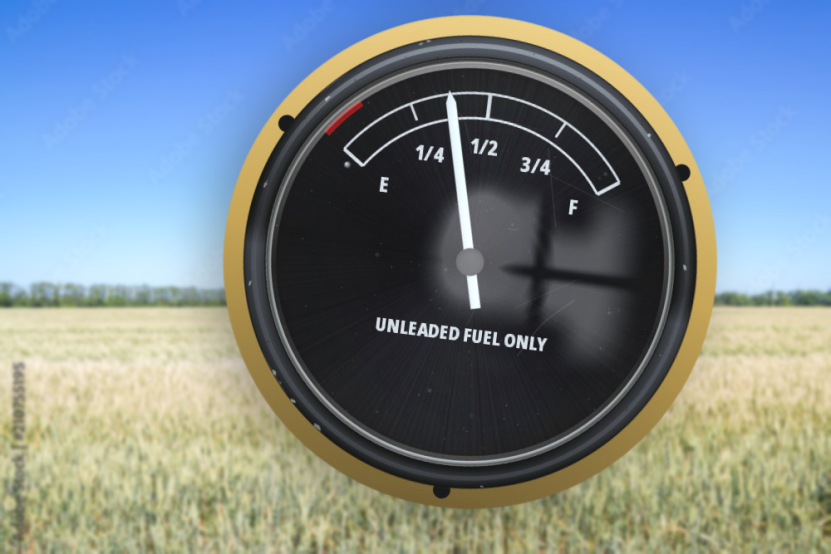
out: 0.375
